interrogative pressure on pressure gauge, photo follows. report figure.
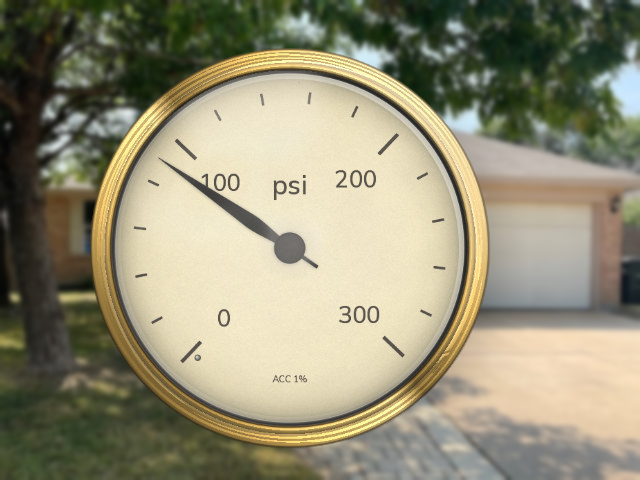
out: 90 psi
